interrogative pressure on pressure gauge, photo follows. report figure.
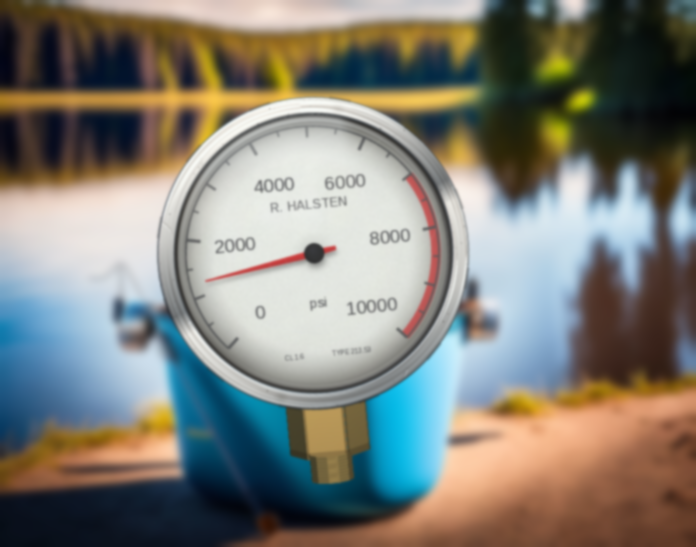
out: 1250 psi
